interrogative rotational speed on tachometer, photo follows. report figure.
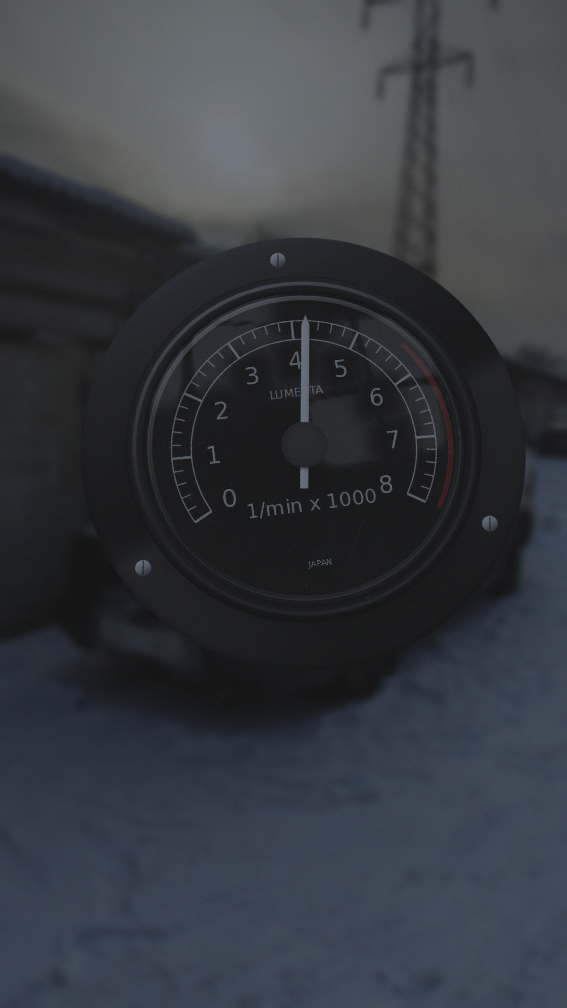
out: 4200 rpm
